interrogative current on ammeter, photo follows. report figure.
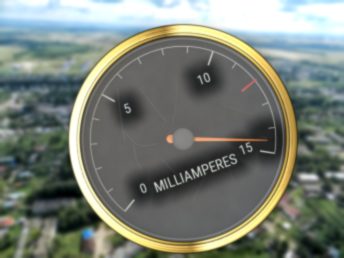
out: 14.5 mA
